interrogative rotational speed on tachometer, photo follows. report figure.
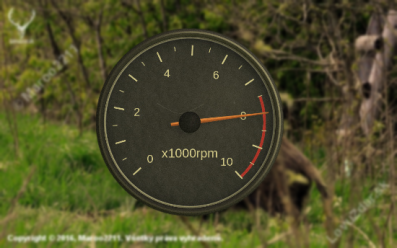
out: 8000 rpm
